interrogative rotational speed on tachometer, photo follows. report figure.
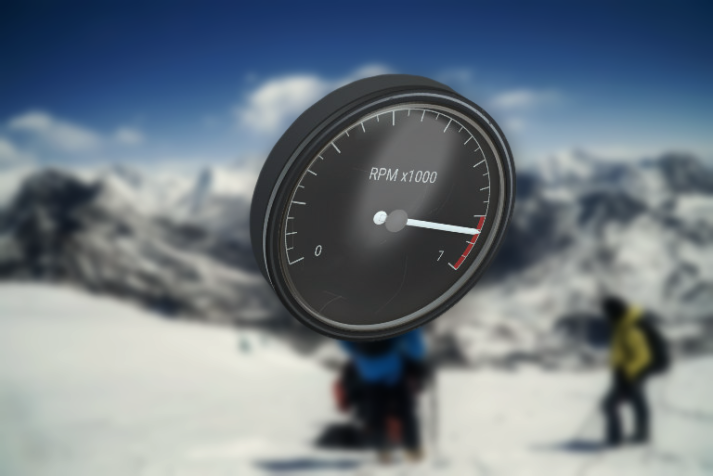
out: 6250 rpm
